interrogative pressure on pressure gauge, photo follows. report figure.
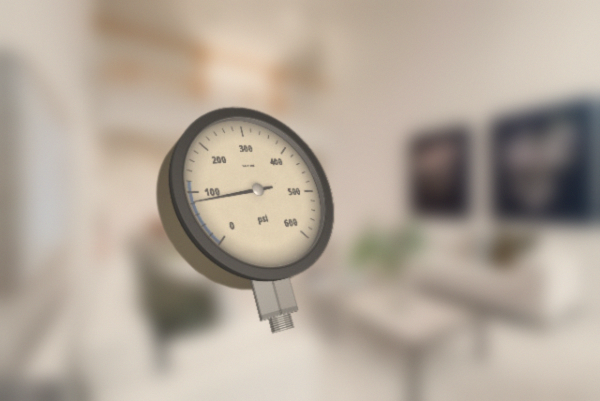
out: 80 psi
